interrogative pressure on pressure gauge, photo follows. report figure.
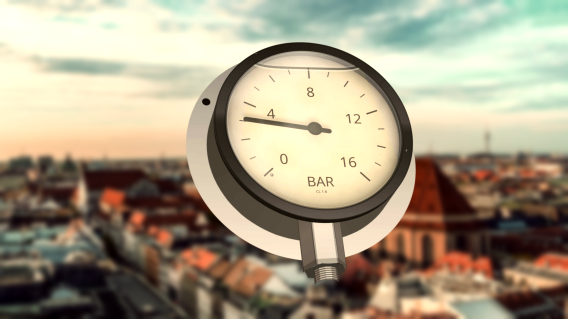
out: 3 bar
